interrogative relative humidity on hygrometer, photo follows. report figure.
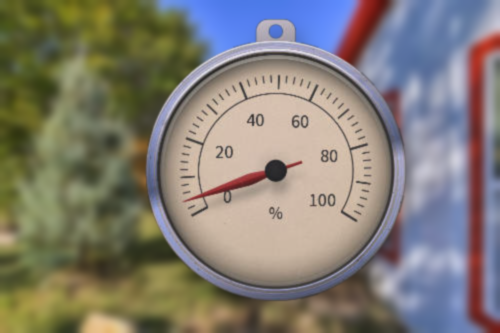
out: 4 %
